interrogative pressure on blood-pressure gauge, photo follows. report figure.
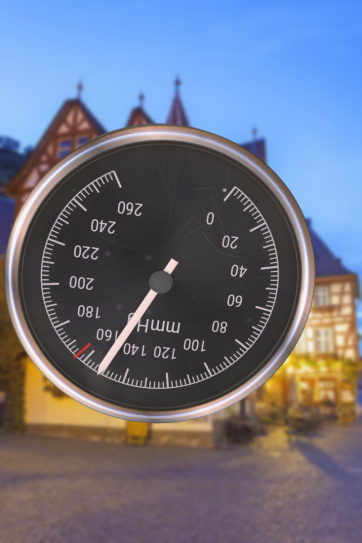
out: 152 mmHg
